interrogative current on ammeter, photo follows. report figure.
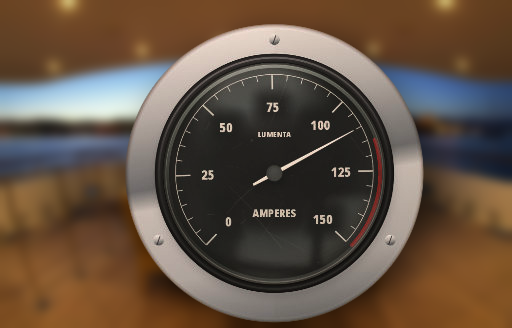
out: 110 A
